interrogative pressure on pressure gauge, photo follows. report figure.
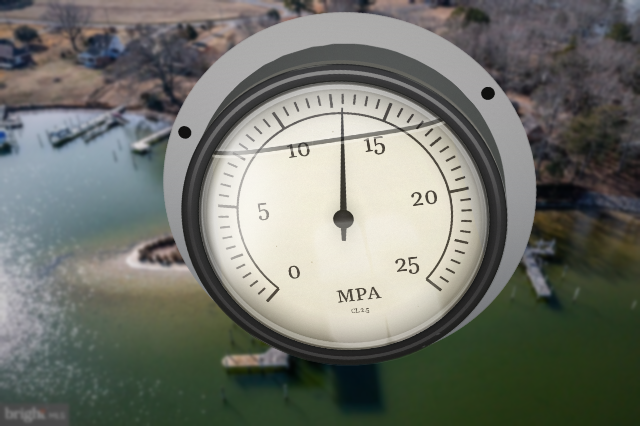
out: 13 MPa
